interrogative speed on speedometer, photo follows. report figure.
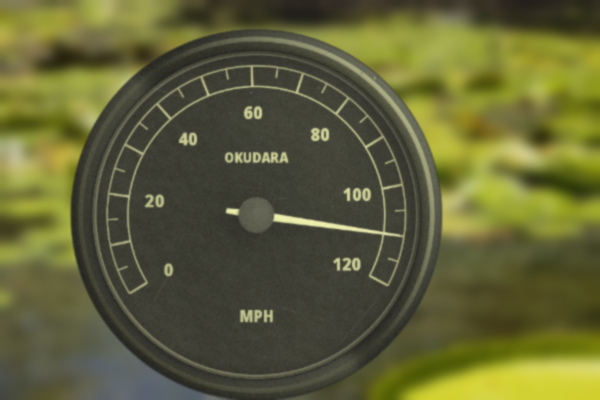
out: 110 mph
